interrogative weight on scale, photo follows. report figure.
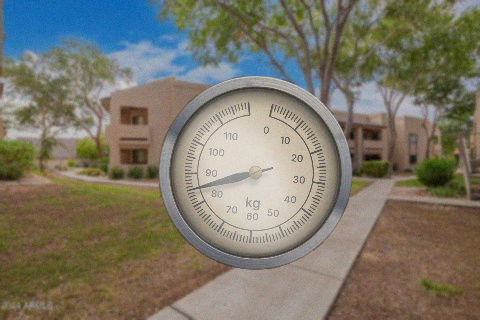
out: 85 kg
